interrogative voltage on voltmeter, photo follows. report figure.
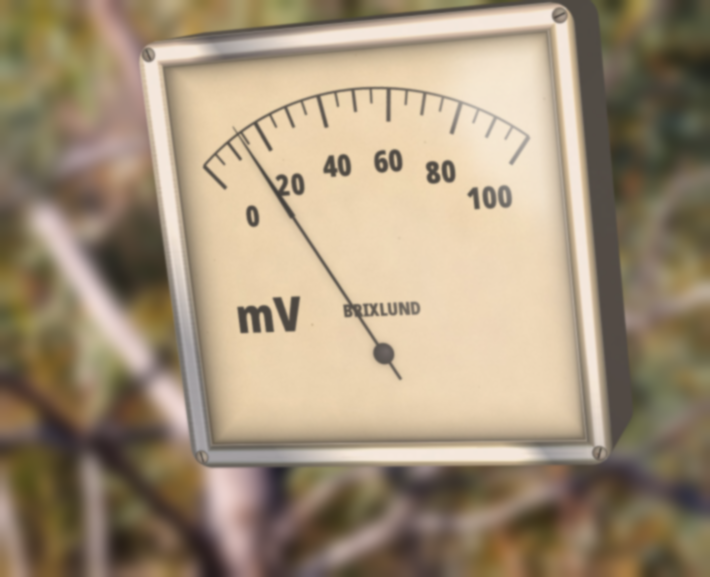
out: 15 mV
